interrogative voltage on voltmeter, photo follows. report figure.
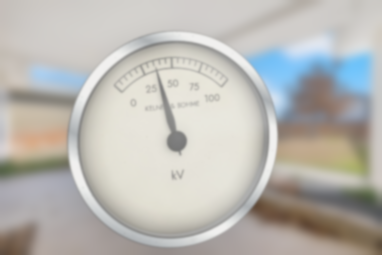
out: 35 kV
